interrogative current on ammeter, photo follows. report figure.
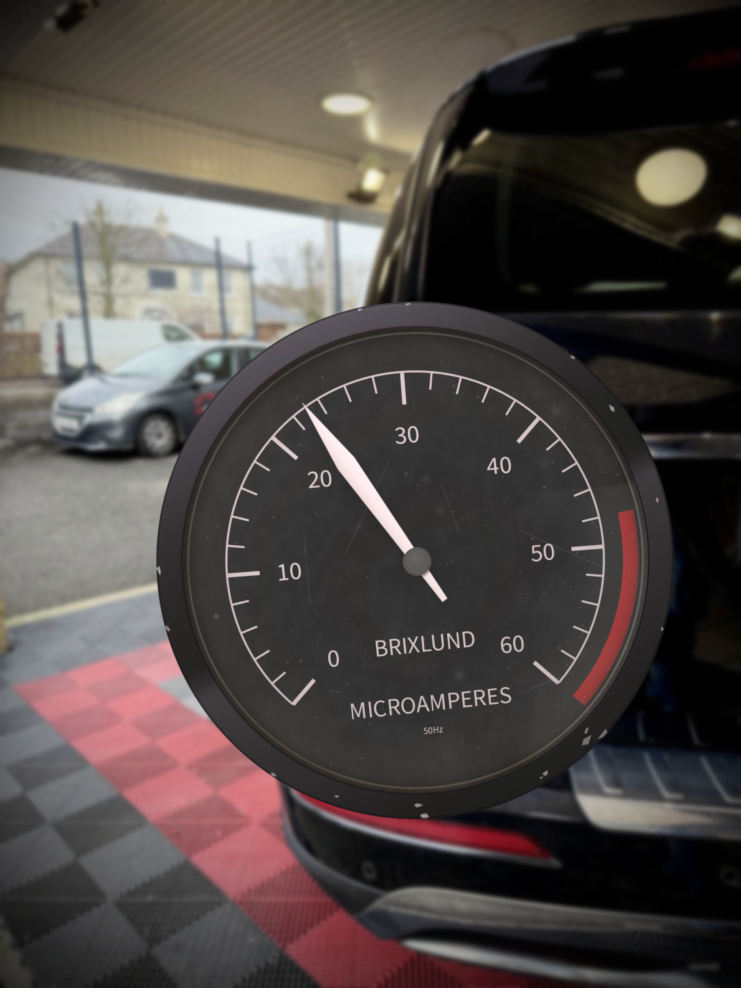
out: 23 µA
